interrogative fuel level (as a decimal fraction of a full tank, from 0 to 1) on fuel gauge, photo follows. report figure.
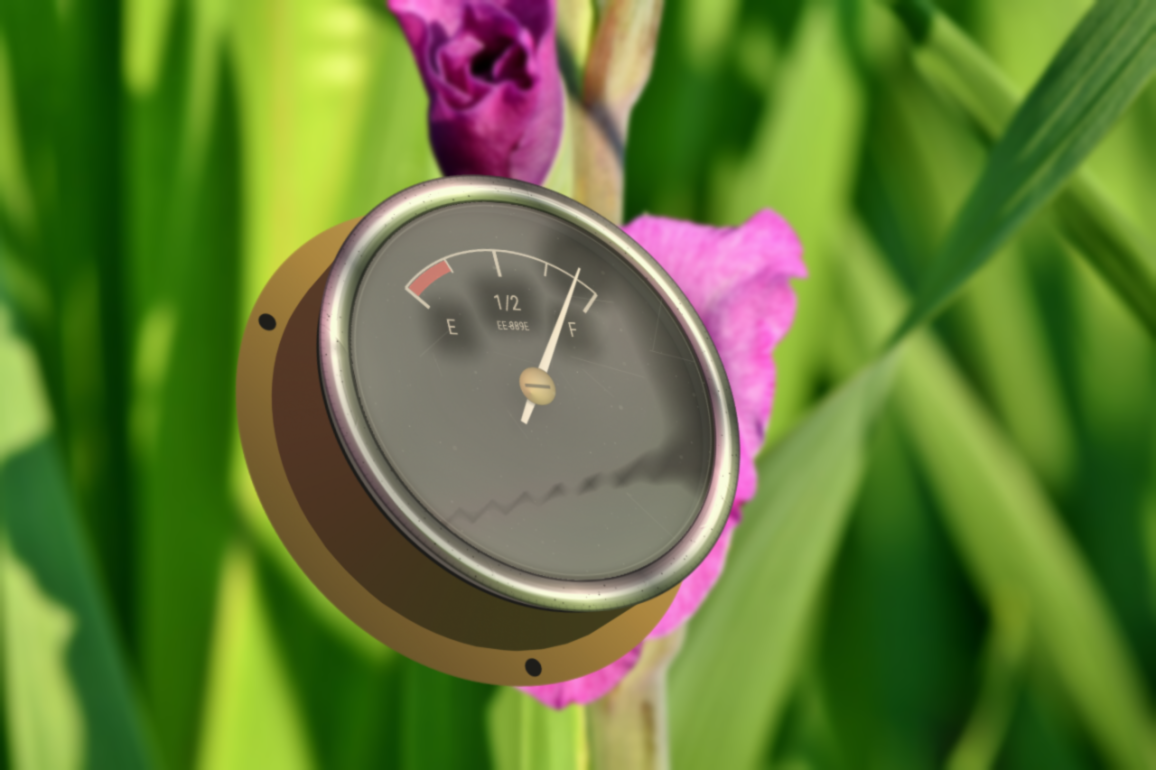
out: 0.875
